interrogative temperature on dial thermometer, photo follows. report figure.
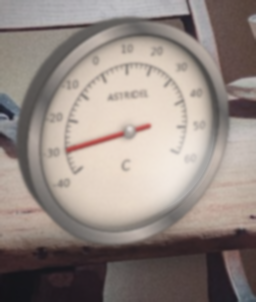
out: -30 °C
